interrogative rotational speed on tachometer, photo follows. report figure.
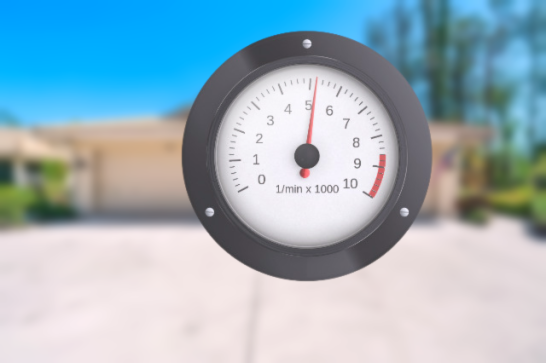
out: 5200 rpm
